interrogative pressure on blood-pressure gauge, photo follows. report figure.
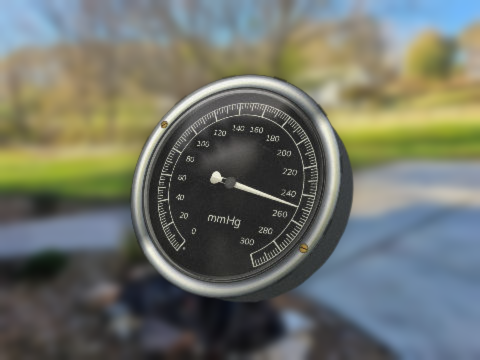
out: 250 mmHg
